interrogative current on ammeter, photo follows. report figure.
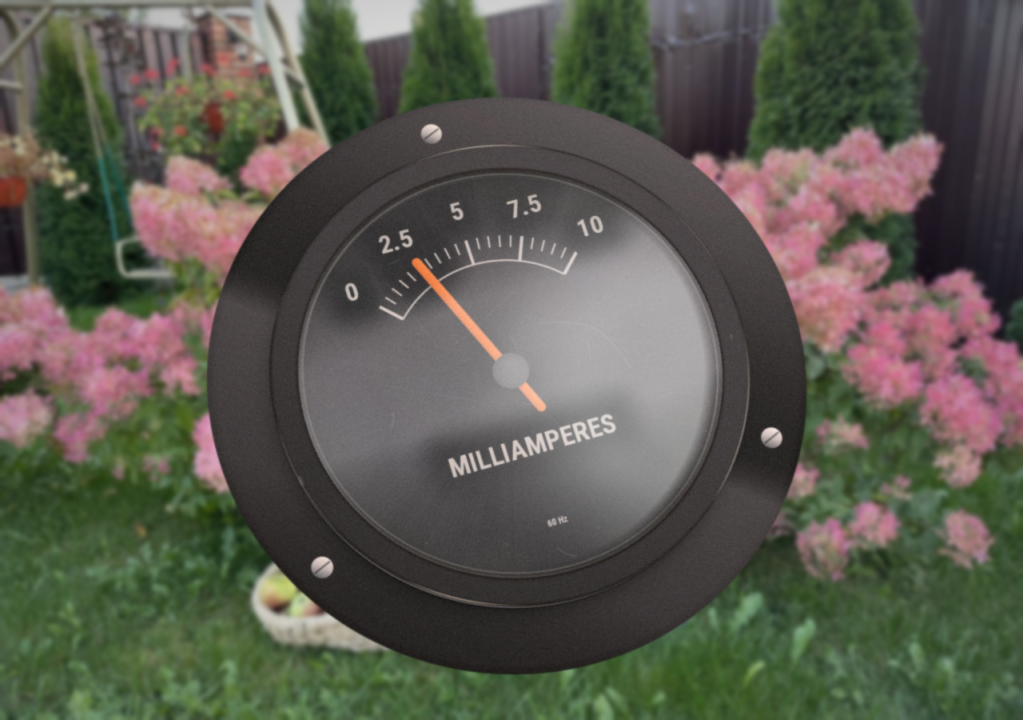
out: 2.5 mA
